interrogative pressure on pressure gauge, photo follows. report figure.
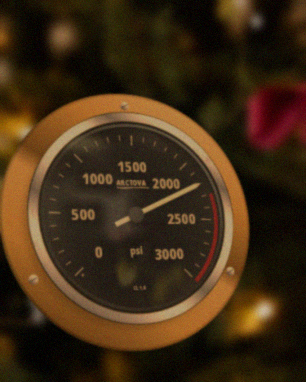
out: 2200 psi
